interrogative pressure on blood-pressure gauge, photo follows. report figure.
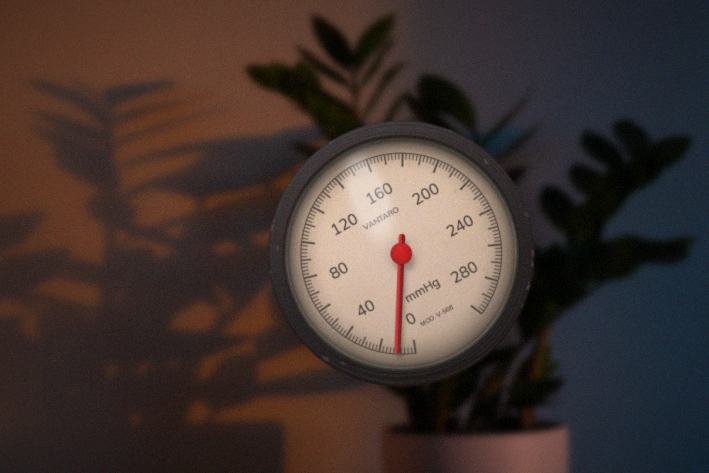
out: 10 mmHg
